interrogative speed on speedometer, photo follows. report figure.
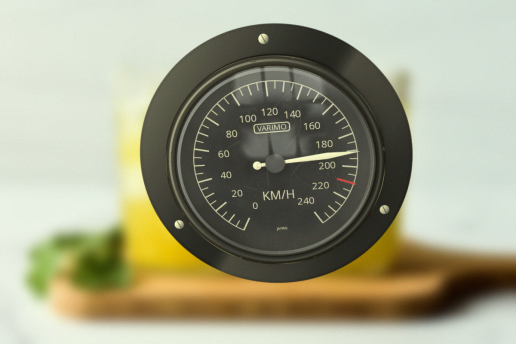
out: 190 km/h
